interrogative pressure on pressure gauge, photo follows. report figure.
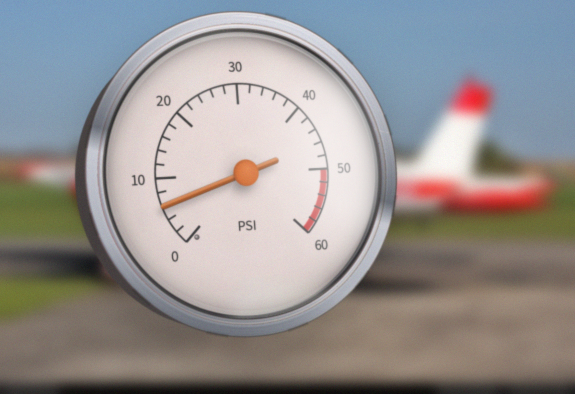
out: 6 psi
